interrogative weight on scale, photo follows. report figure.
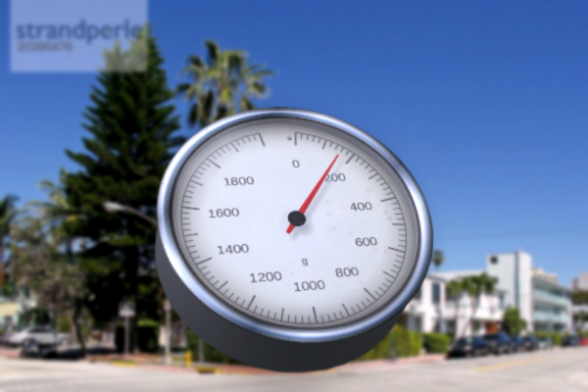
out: 160 g
